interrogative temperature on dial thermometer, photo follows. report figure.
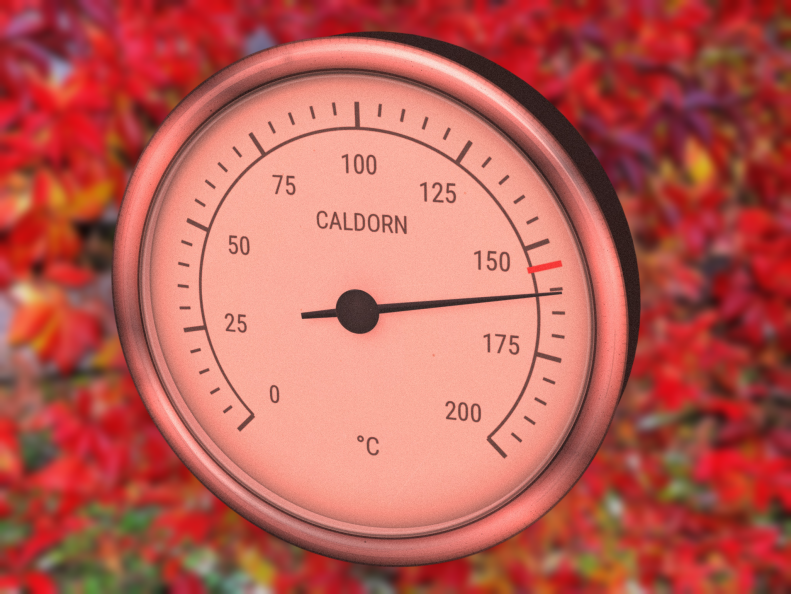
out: 160 °C
